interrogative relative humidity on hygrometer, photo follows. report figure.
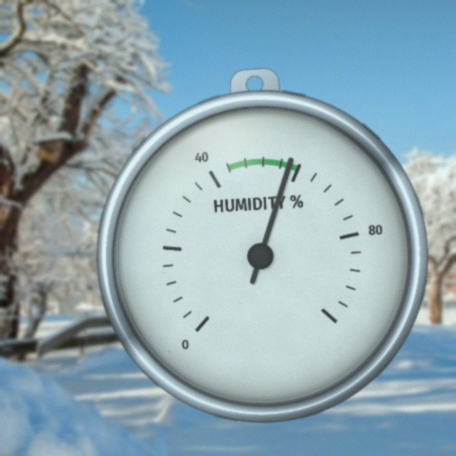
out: 58 %
